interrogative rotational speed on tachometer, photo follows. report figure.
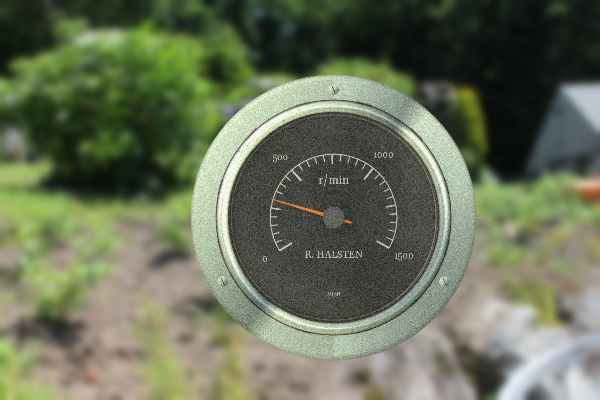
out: 300 rpm
